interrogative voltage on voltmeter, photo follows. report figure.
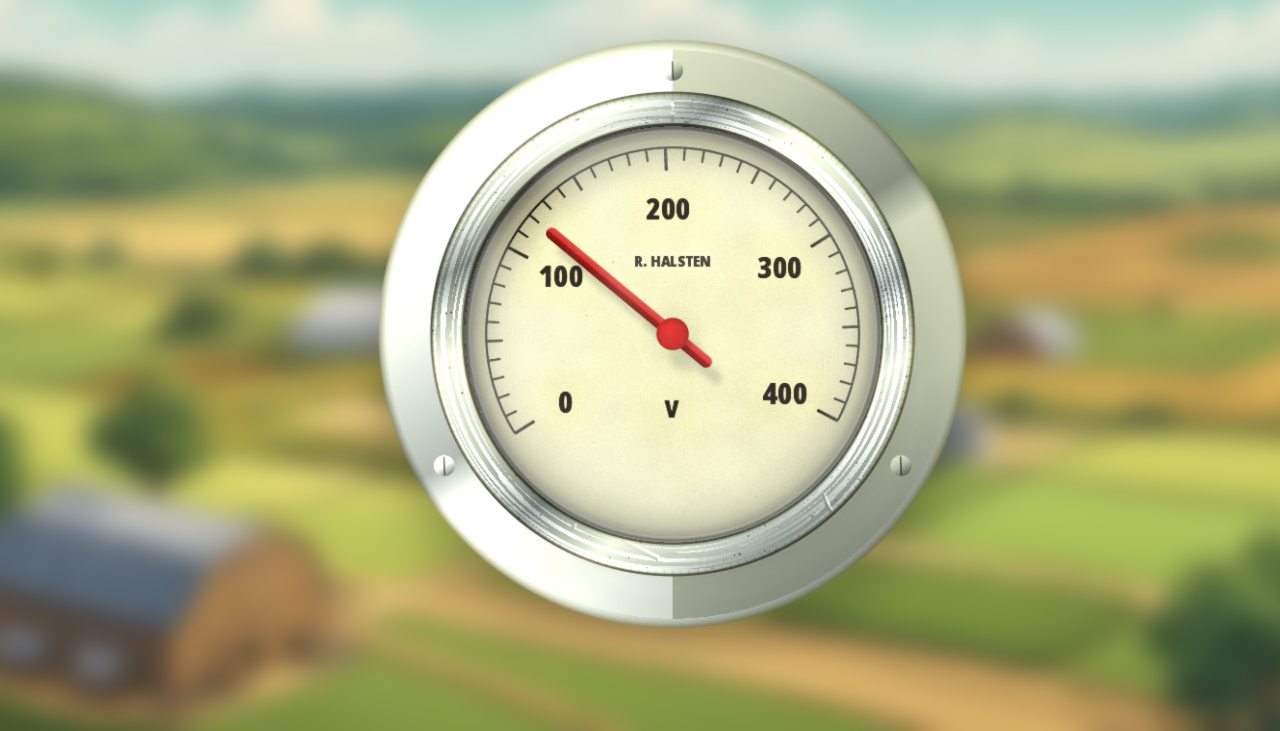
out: 120 V
